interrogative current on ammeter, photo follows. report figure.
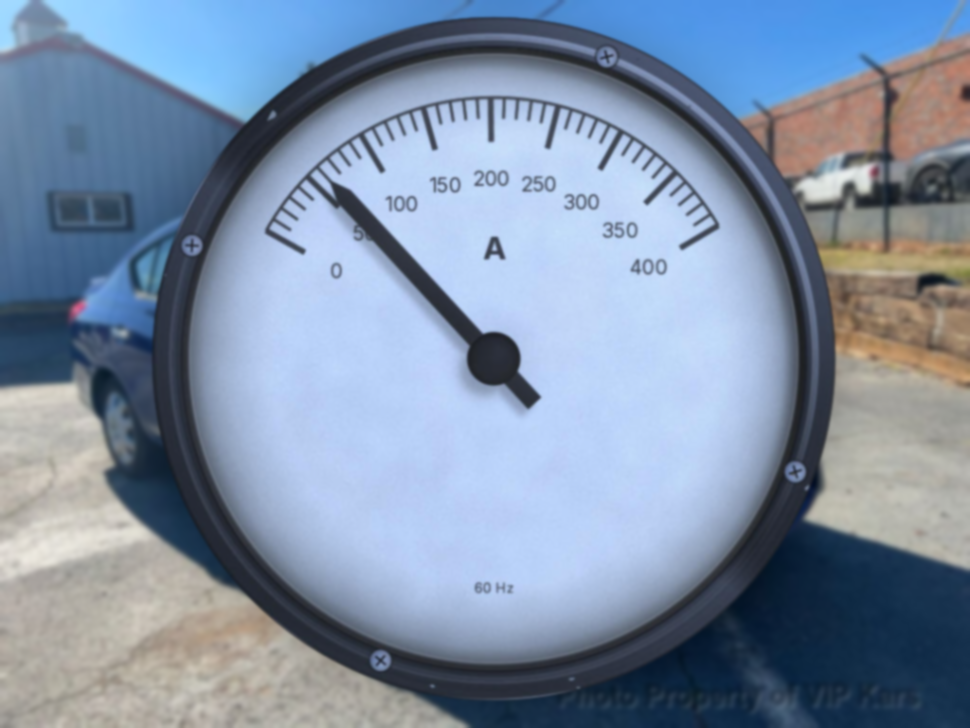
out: 60 A
